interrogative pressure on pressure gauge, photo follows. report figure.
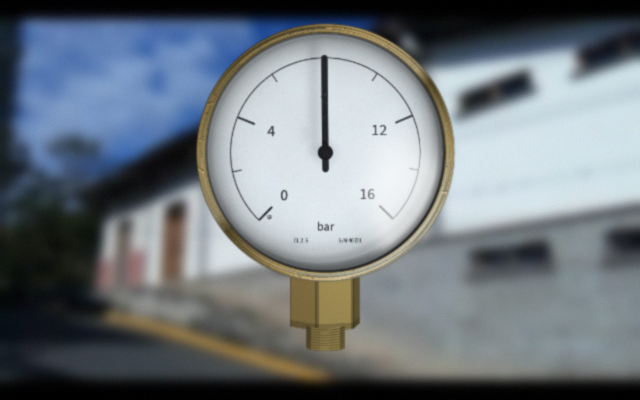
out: 8 bar
